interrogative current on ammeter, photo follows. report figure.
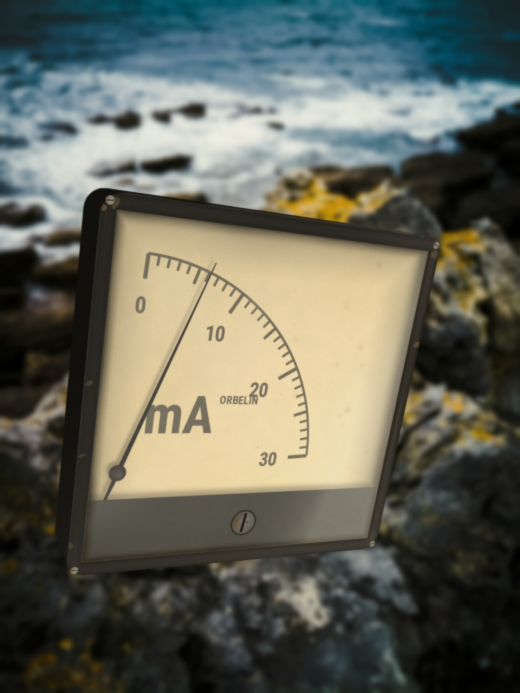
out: 6 mA
